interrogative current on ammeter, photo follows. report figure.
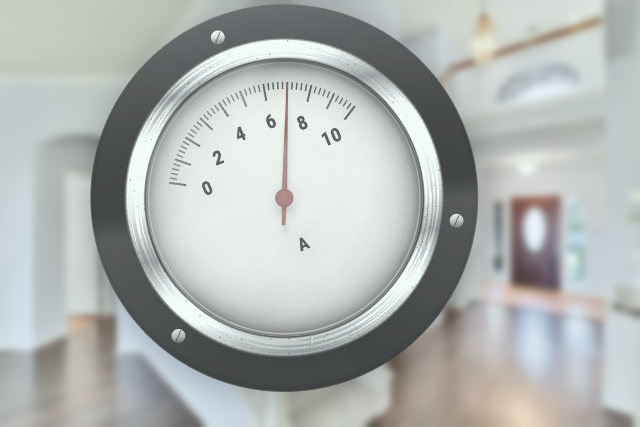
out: 7 A
